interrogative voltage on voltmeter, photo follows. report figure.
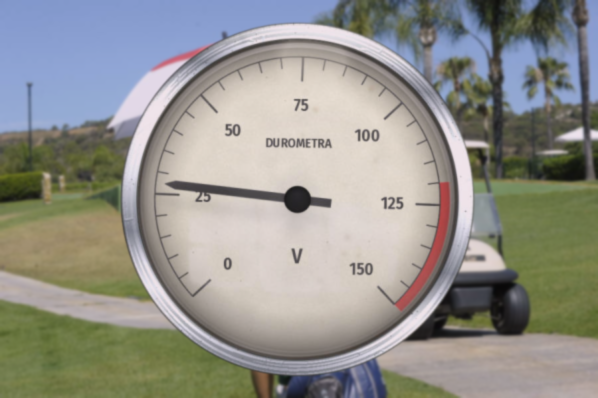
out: 27.5 V
